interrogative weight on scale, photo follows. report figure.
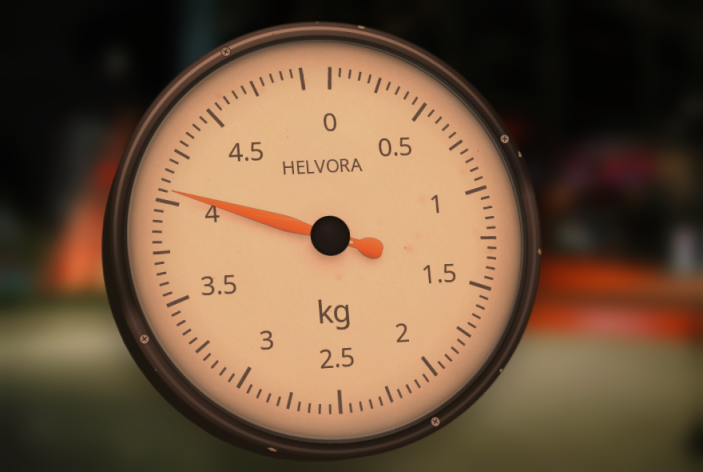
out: 4.05 kg
